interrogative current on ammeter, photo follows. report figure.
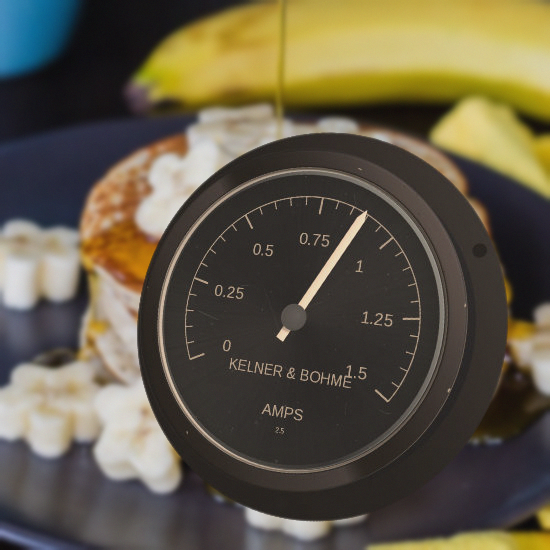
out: 0.9 A
